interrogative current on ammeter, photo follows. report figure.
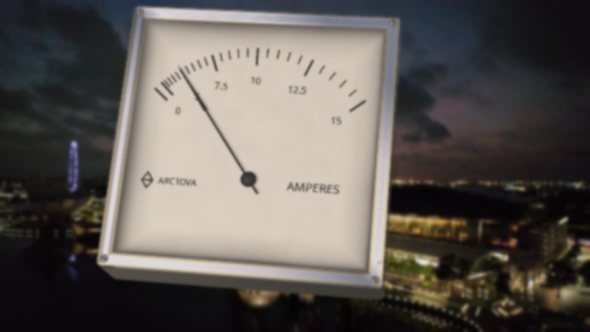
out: 5 A
